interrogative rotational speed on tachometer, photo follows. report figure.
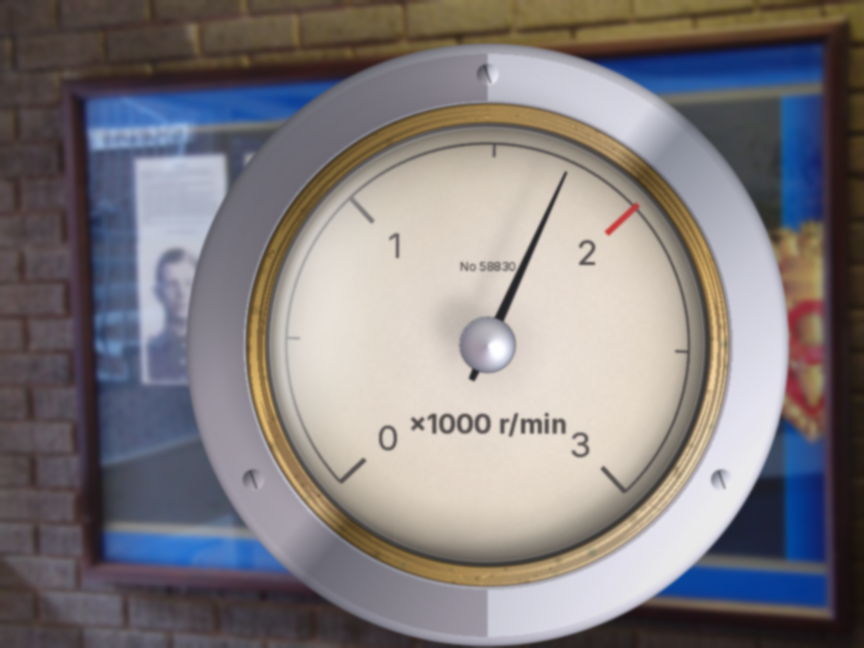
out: 1750 rpm
